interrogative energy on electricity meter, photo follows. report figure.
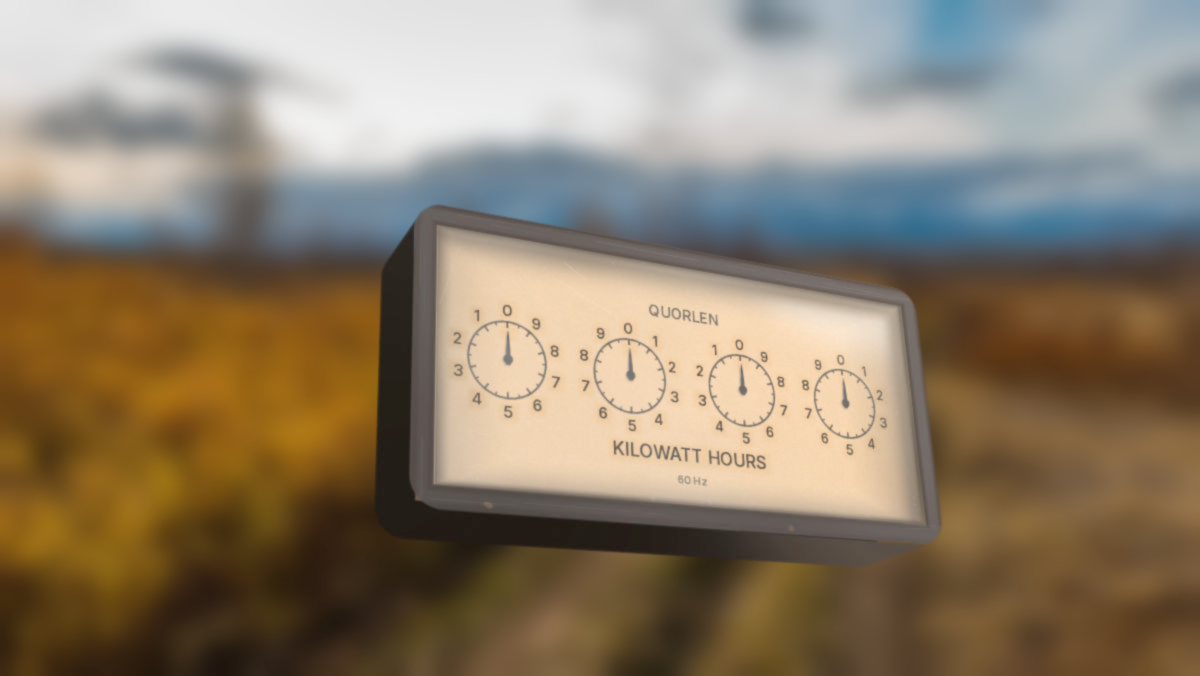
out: 0 kWh
